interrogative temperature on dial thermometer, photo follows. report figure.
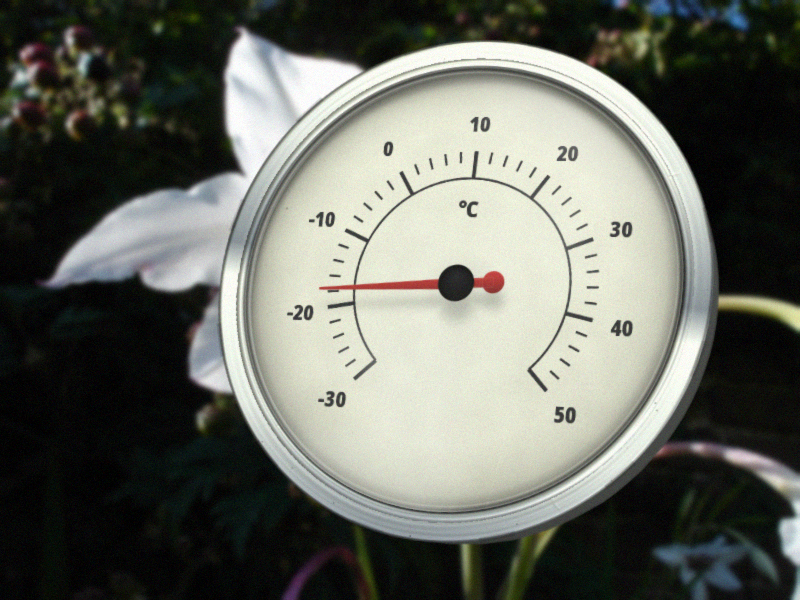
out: -18 °C
